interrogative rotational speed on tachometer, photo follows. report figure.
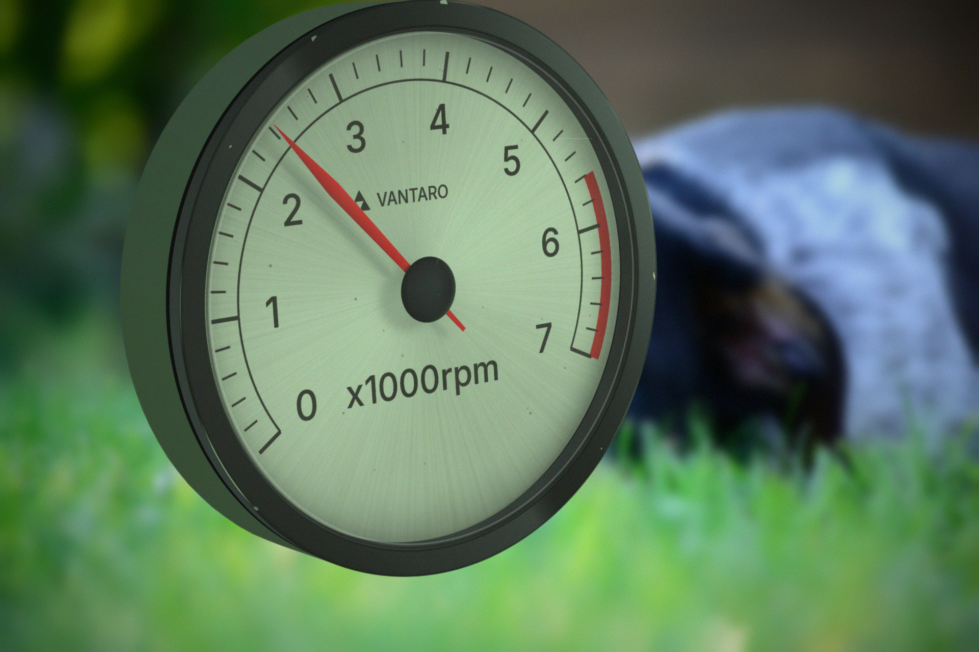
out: 2400 rpm
